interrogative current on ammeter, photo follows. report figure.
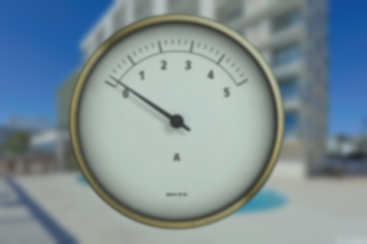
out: 0.2 A
